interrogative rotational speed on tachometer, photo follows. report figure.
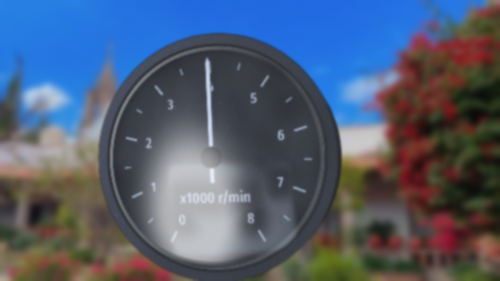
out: 4000 rpm
